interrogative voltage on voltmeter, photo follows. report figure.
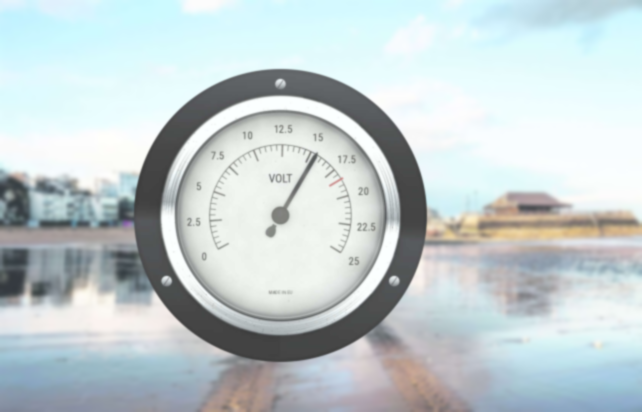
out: 15.5 V
